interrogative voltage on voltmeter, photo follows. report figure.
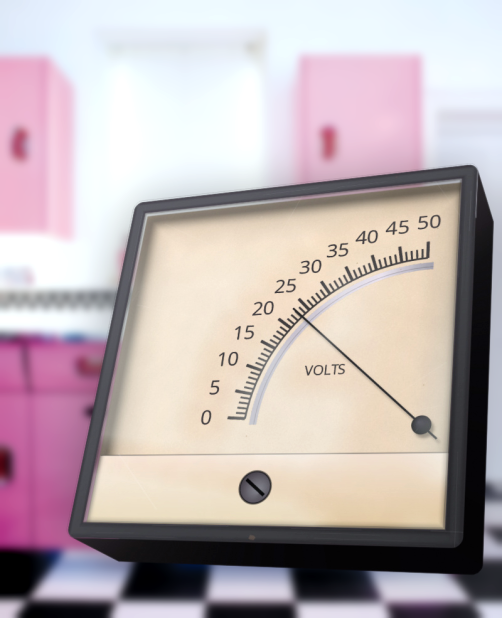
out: 23 V
